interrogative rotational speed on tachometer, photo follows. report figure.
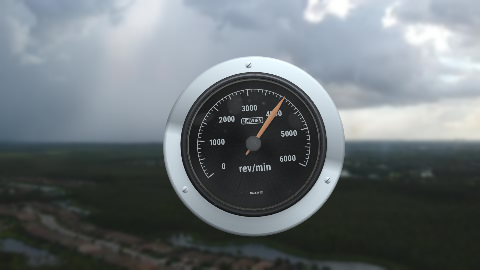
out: 4000 rpm
